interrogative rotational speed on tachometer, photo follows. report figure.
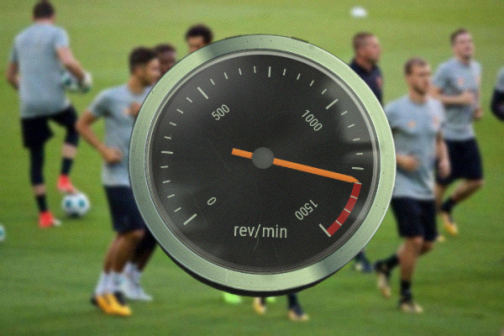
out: 1300 rpm
